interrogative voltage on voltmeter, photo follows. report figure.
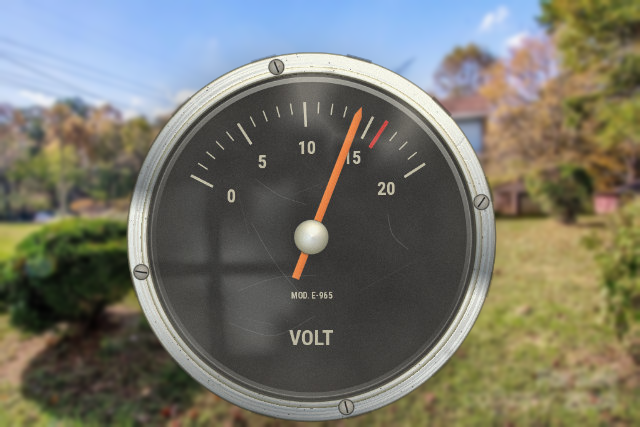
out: 14 V
